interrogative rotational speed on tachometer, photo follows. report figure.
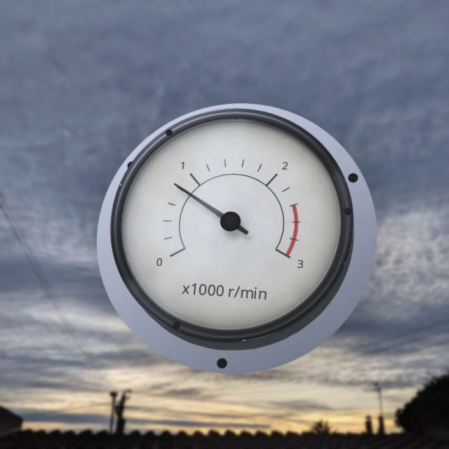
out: 800 rpm
